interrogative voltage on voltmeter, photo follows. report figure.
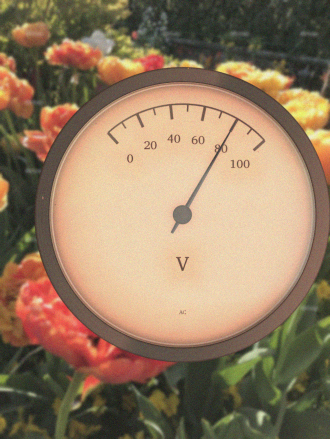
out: 80 V
